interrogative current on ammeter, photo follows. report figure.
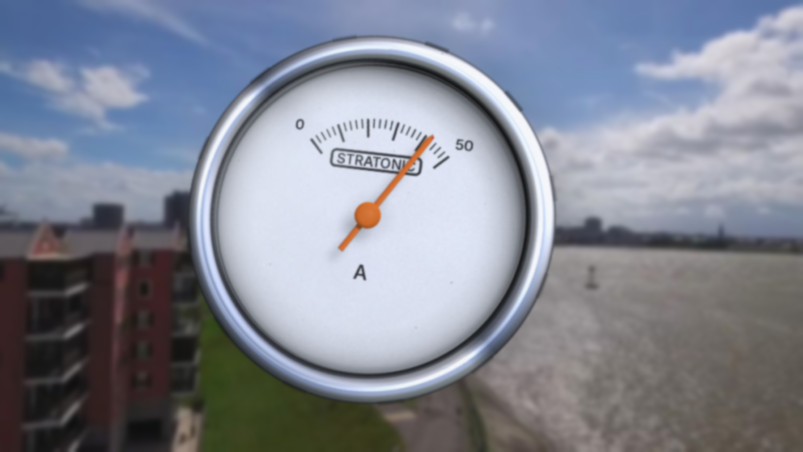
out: 42 A
